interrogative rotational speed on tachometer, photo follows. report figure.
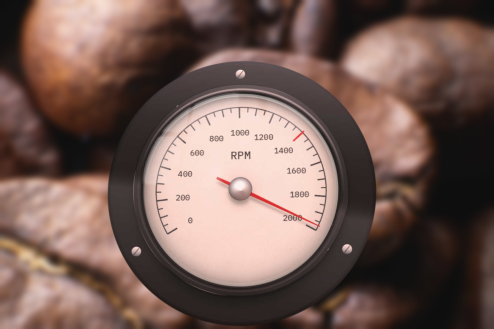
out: 1975 rpm
